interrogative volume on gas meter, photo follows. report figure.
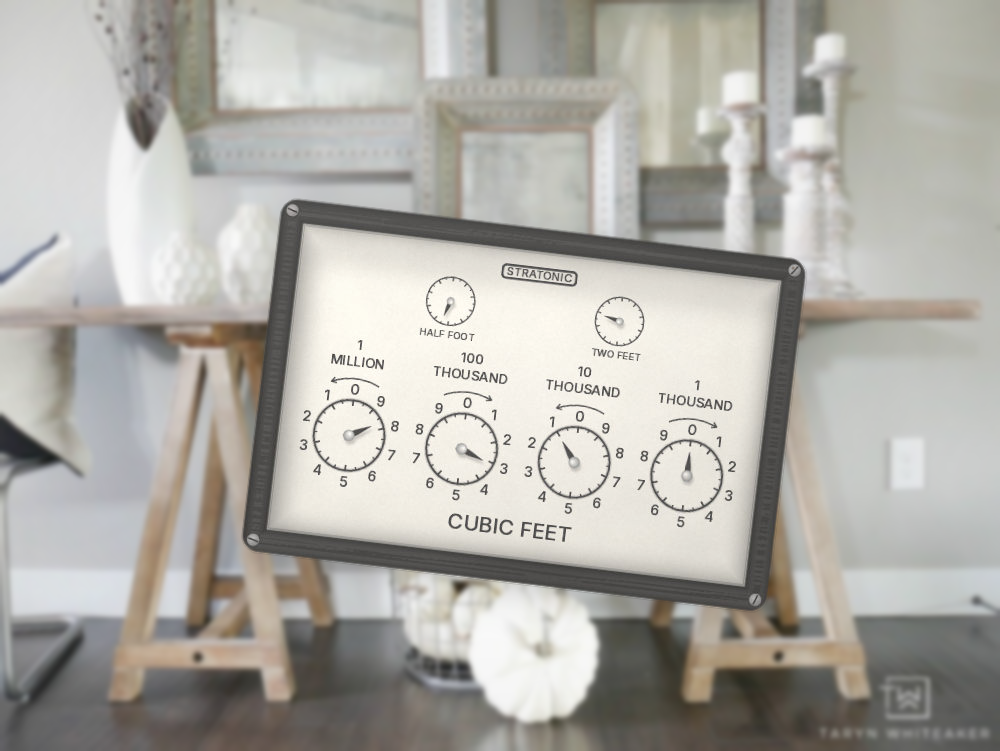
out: 831000 ft³
